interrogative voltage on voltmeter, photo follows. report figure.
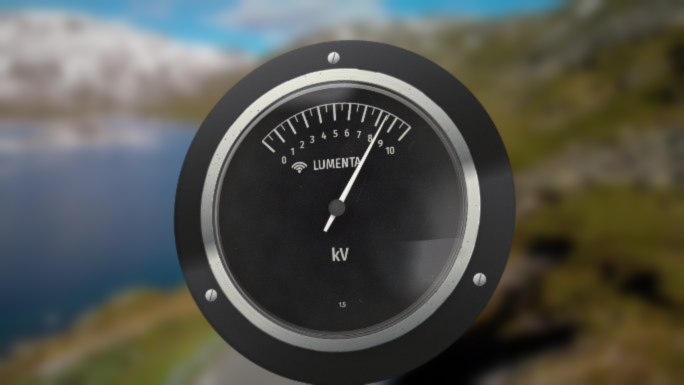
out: 8.5 kV
